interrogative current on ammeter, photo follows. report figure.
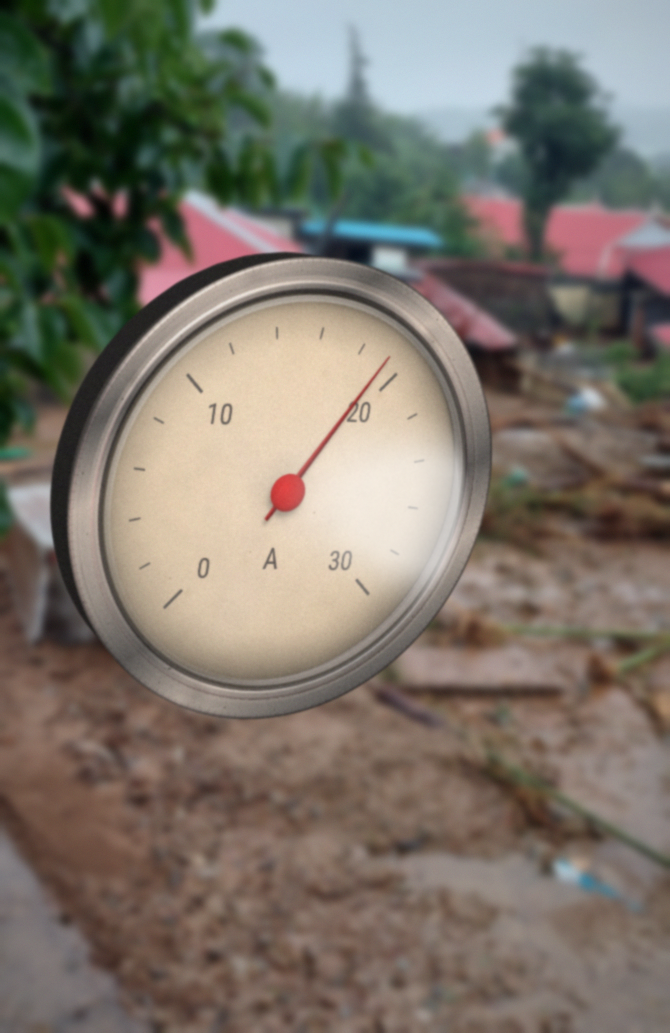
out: 19 A
